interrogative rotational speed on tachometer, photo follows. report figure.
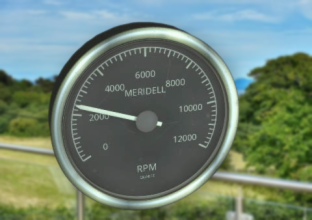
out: 2400 rpm
